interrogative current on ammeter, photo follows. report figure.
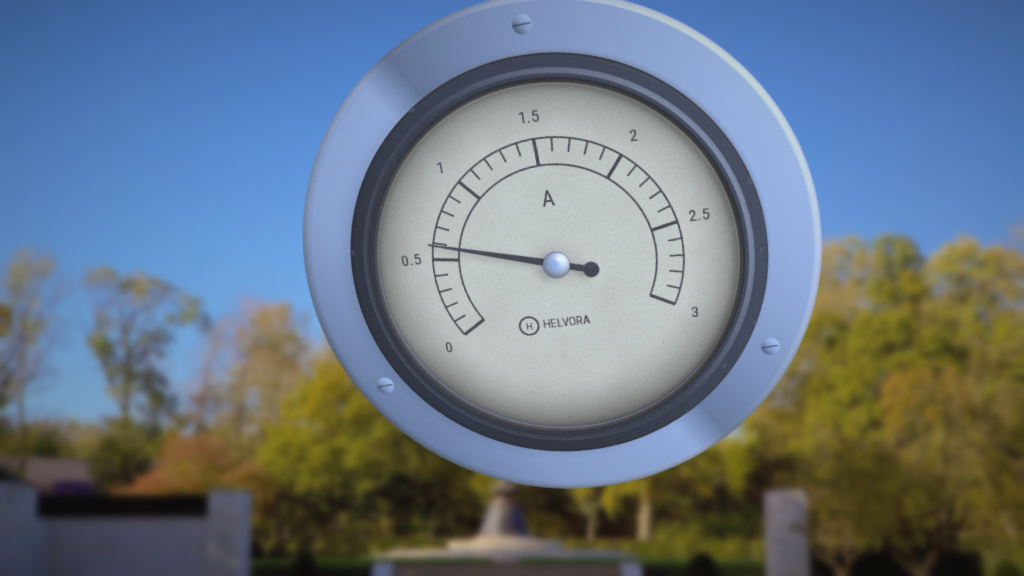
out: 0.6 A
